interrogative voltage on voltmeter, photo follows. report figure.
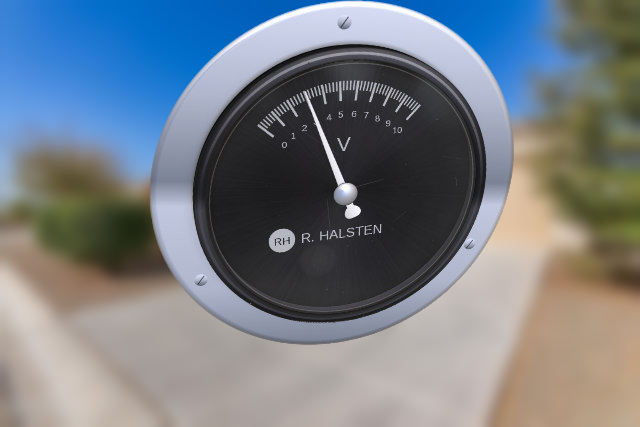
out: 3 V
